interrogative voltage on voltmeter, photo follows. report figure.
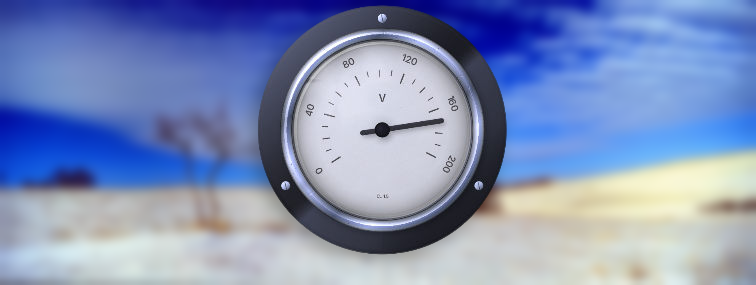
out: 170 V
